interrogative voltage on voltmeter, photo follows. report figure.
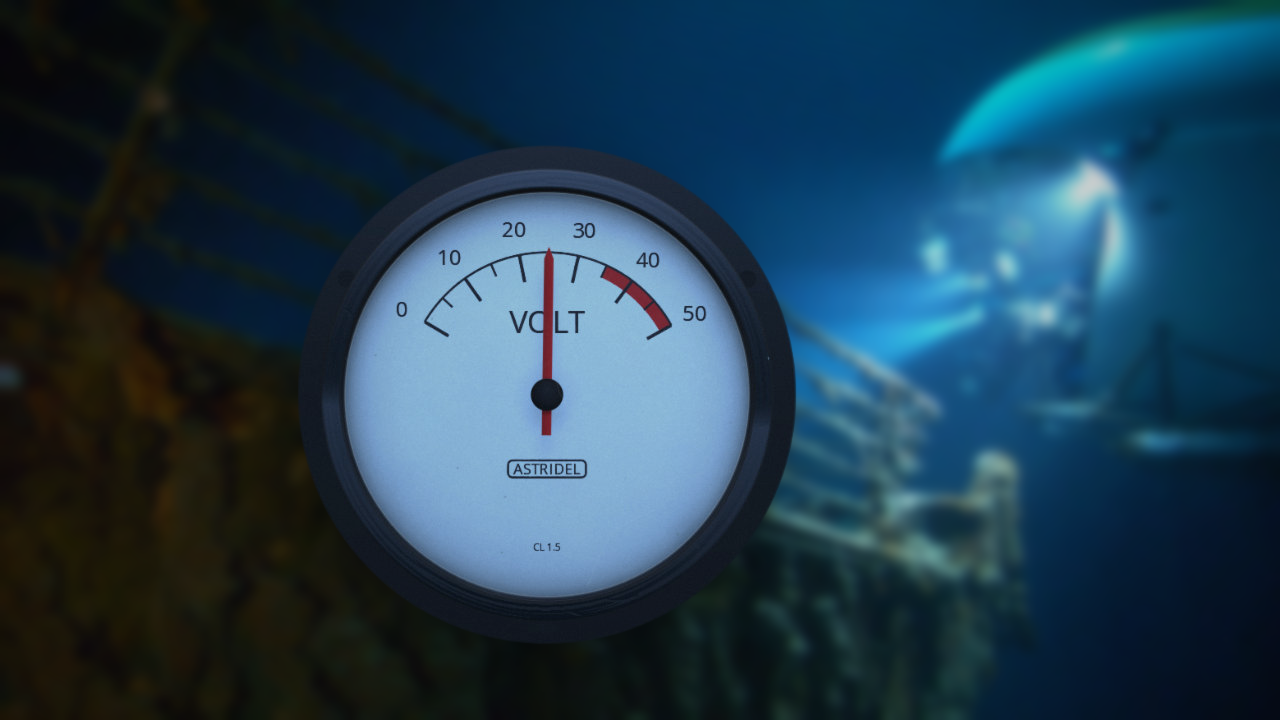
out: 25 V
